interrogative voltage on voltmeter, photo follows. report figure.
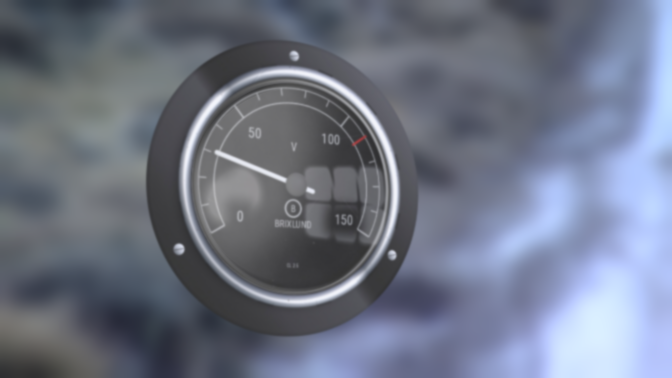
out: 30 V
